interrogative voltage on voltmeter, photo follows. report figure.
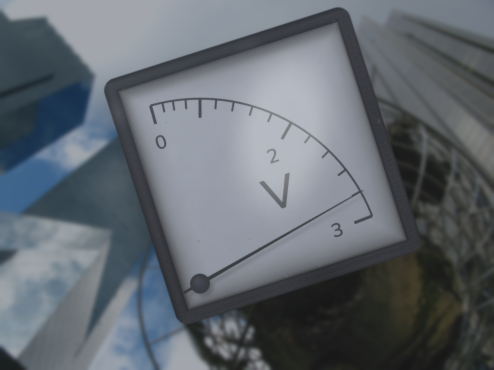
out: 2.8 V
